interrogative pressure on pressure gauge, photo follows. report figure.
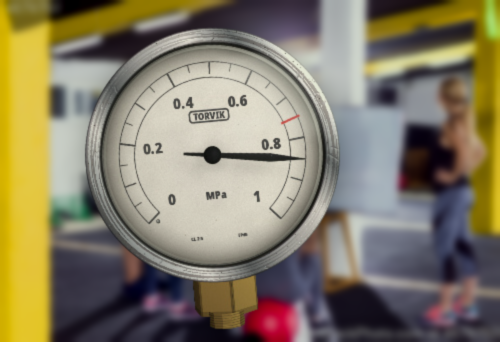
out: 0.85 MPa
